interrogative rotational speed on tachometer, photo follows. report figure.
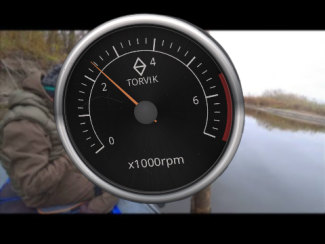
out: 2400 rpm
